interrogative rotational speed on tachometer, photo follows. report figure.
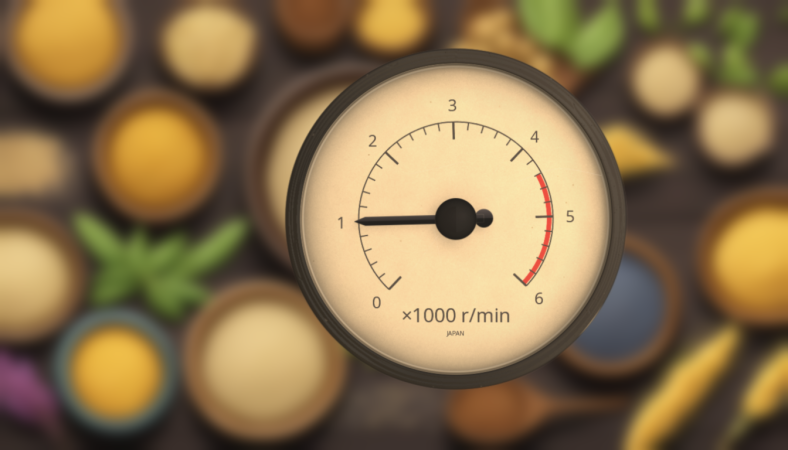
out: 1000 rpm
